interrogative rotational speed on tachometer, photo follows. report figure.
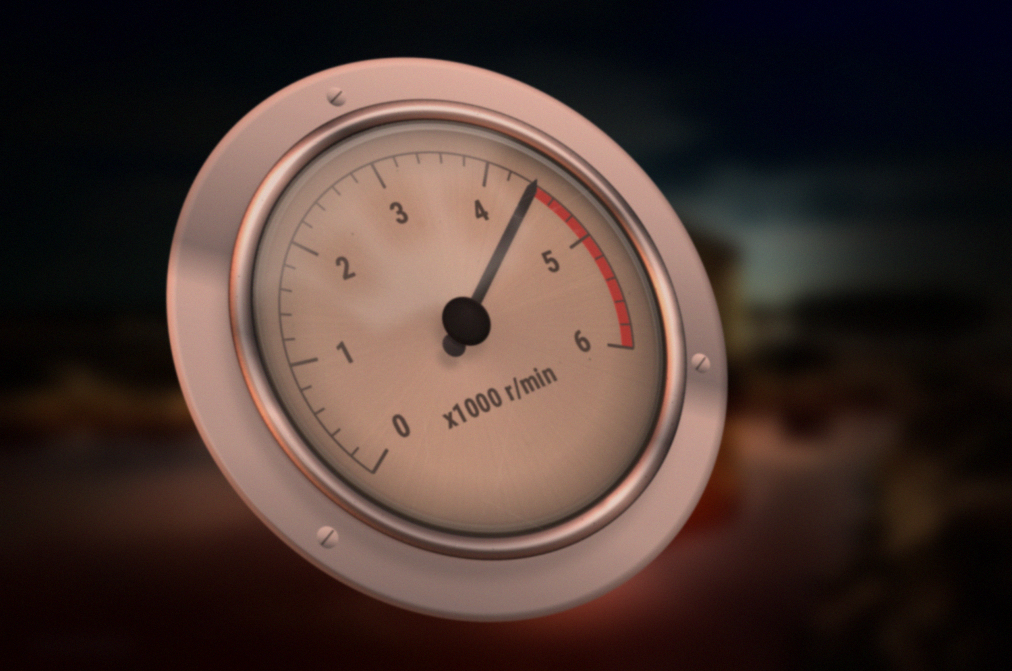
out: 4400 rpm
